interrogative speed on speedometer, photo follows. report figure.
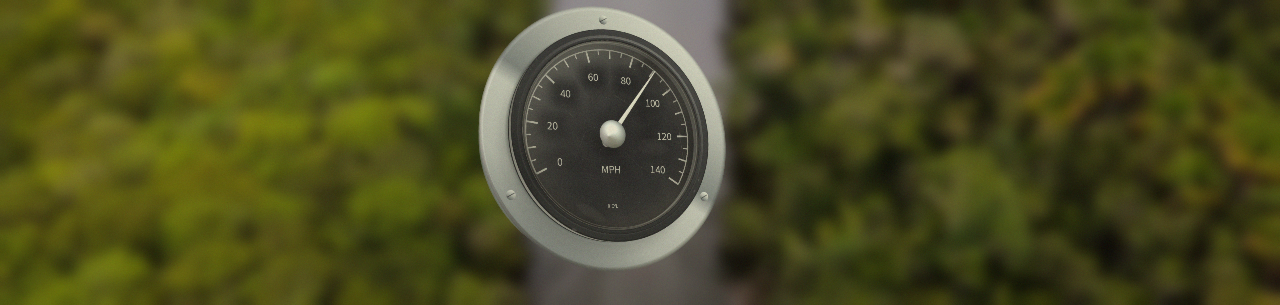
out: 90 mph
